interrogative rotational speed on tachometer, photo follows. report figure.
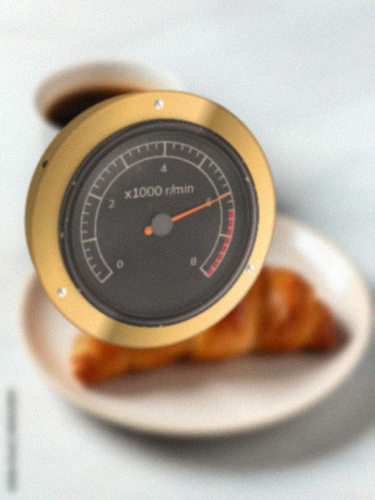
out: 6000 rpm
